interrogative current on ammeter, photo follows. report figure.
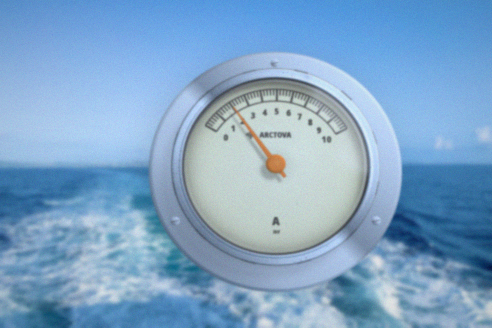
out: 2 A
